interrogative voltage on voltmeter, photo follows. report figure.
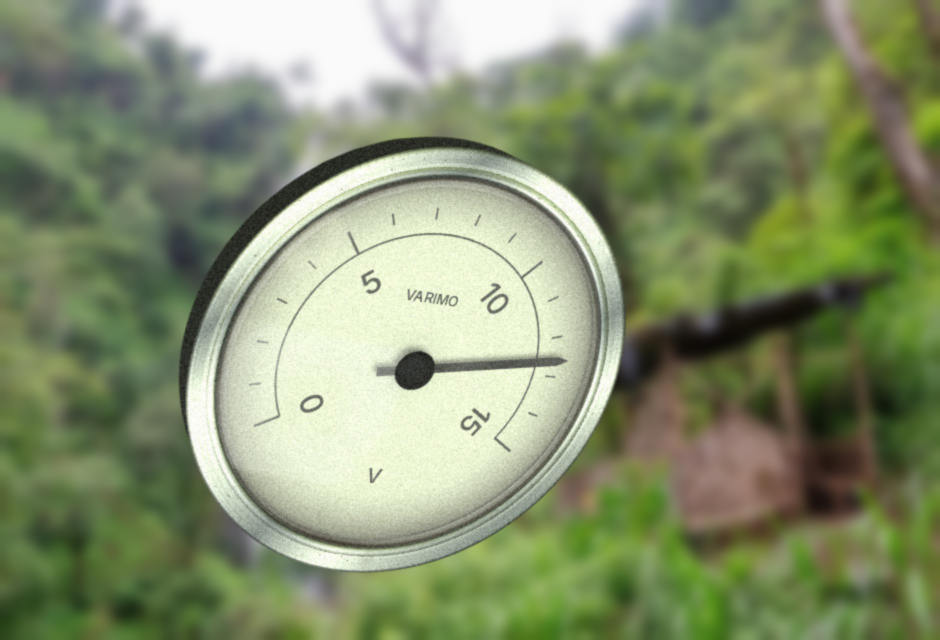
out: 12.5 V
